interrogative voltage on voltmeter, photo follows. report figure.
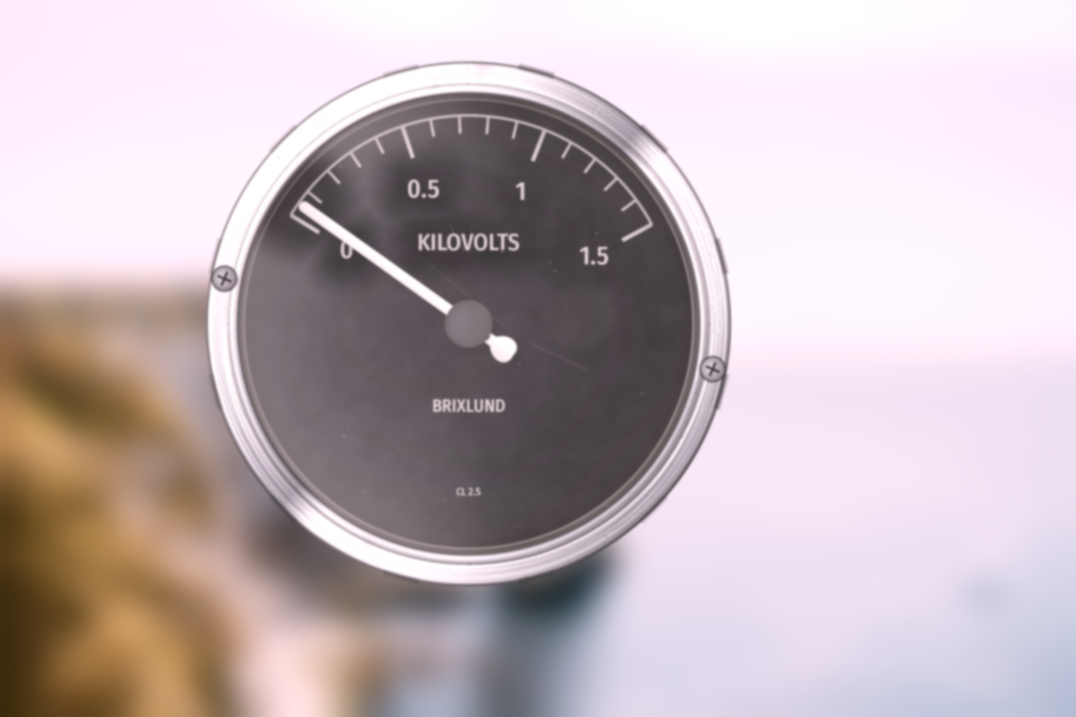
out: 0.05 kV
